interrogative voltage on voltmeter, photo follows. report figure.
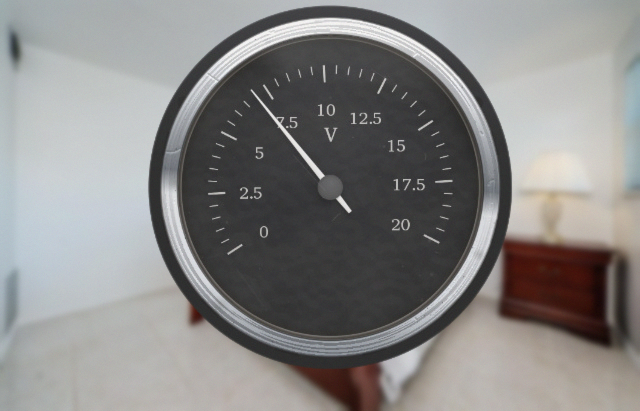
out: 7 V
